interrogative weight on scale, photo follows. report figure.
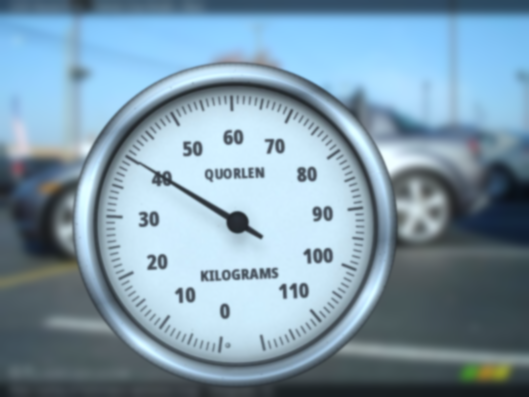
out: 40 kg
